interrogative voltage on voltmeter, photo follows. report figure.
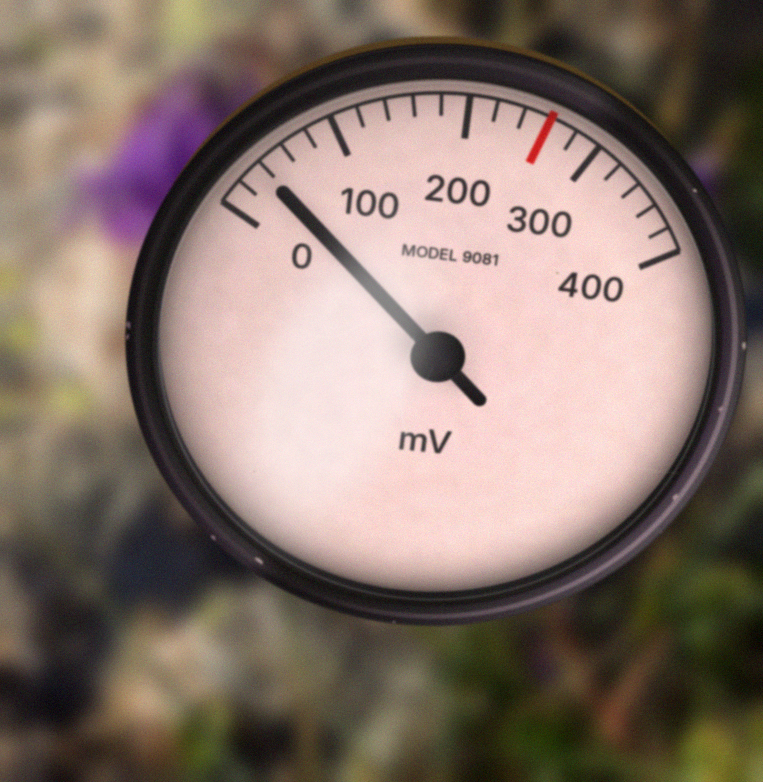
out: 40 mV
